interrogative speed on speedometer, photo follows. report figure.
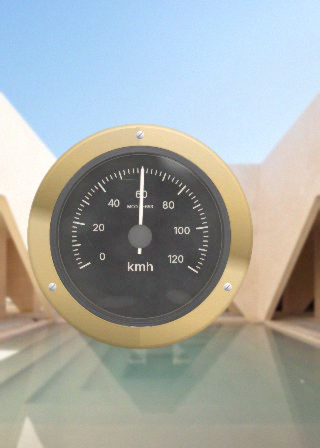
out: 60 km/h
